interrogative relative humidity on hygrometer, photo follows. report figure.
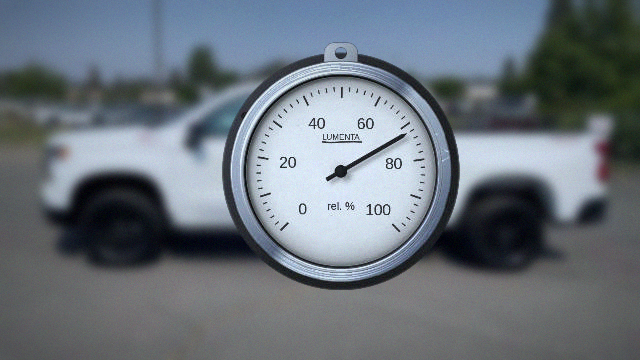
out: 72 %
